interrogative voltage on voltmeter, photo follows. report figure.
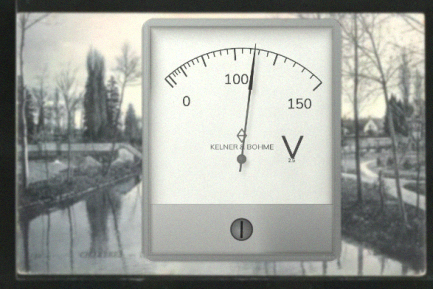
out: 112.5 V
